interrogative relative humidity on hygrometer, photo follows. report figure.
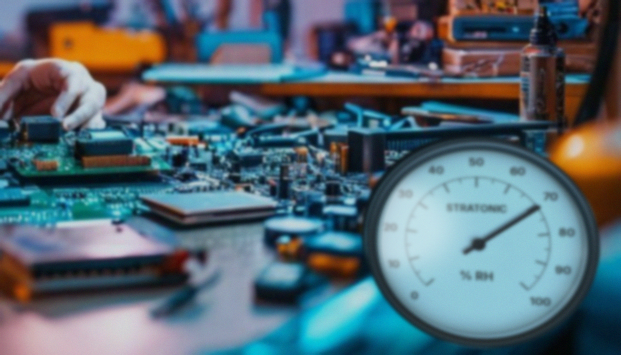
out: 70 %
